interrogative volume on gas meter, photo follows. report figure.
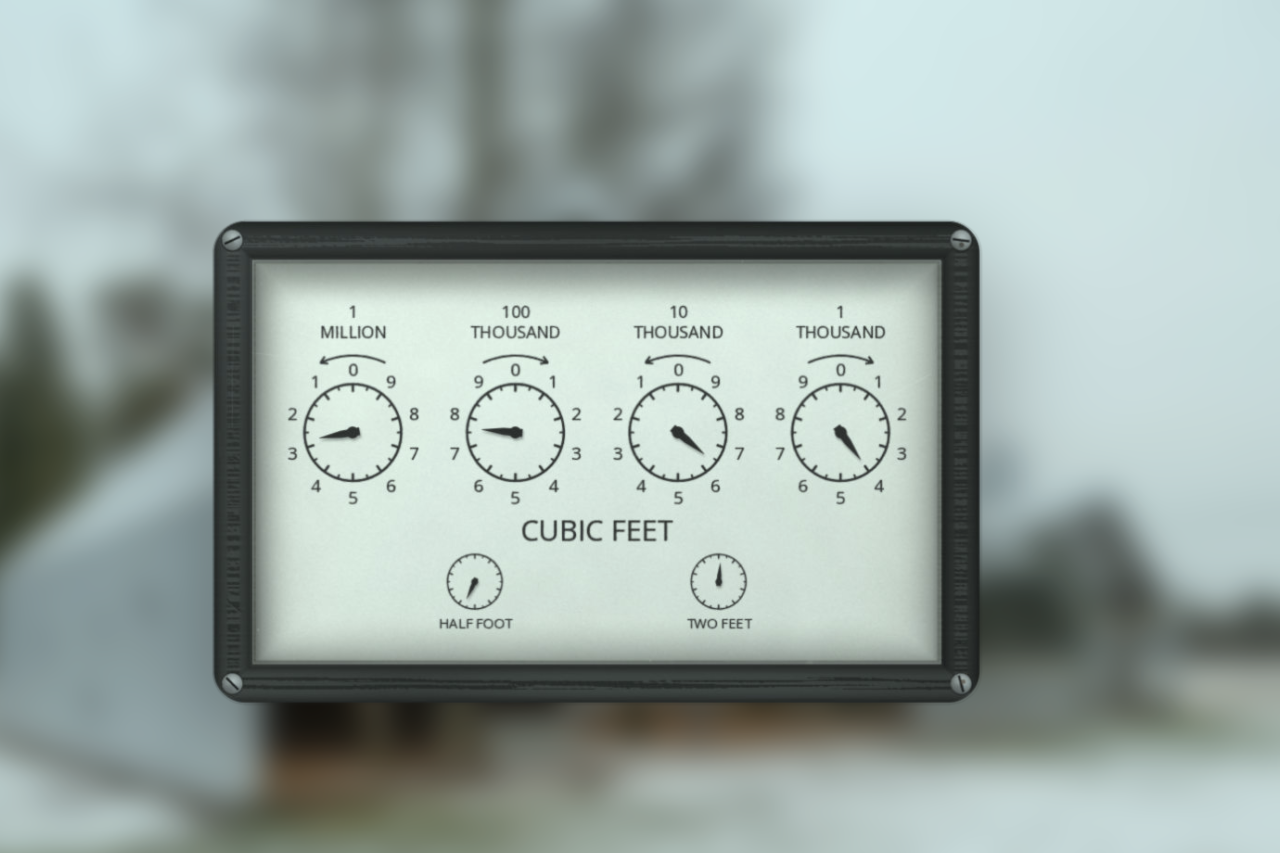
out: 276400 ft³
